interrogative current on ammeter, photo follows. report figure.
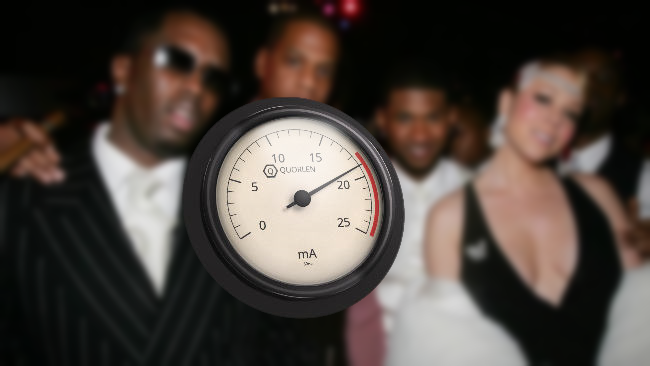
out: 19 mA
